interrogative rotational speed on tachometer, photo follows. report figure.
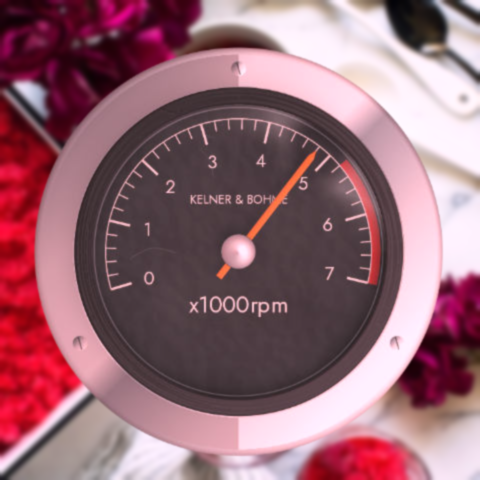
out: 4800 rpm
